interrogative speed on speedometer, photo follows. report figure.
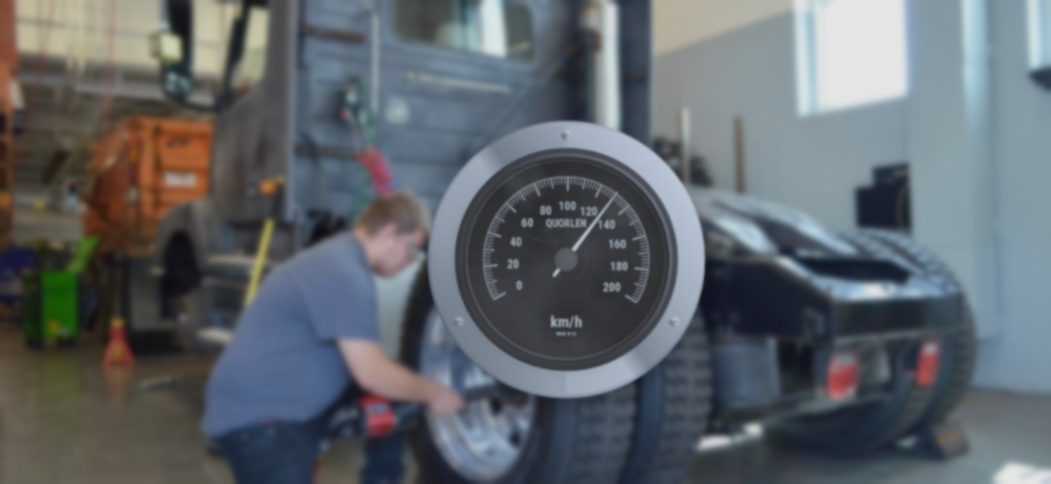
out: 130 km/h
